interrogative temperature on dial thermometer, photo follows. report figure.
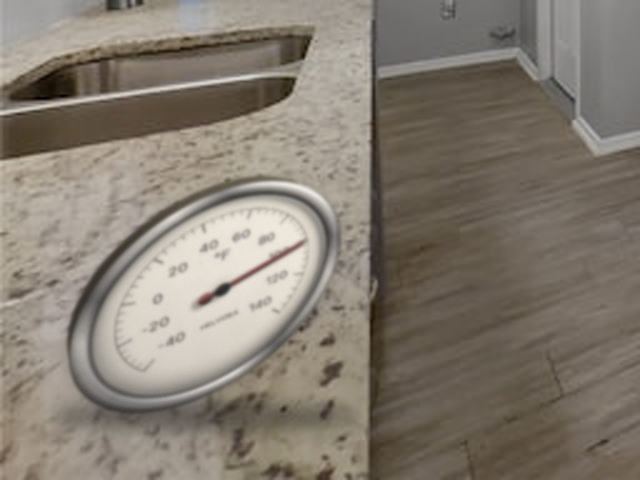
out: 100 °F
